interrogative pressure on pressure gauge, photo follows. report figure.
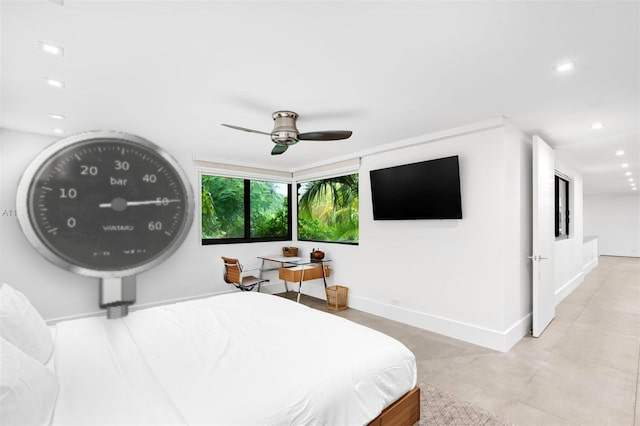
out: 50 bar
